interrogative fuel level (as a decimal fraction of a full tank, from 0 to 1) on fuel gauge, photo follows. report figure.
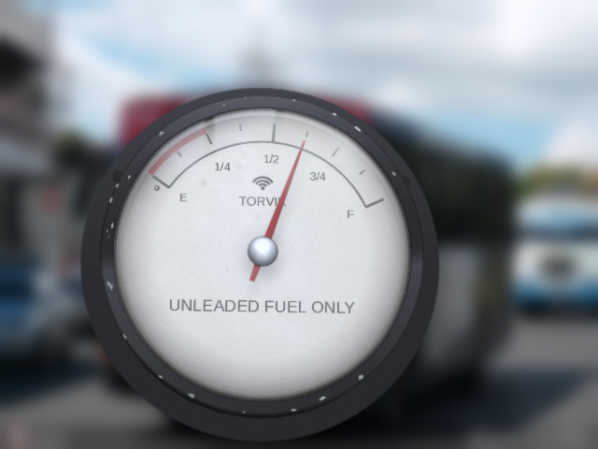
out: 0.625
